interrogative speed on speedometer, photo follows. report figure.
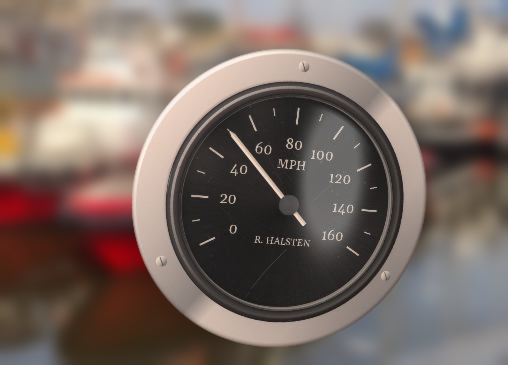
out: 50 mph
